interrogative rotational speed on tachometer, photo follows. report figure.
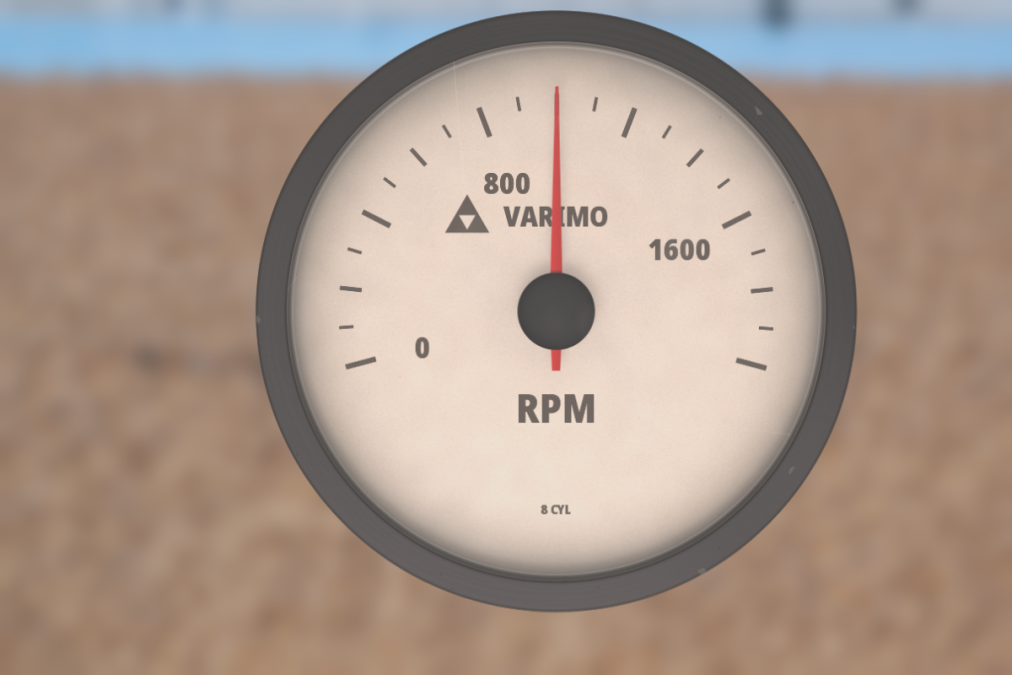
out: 1000 rpm
